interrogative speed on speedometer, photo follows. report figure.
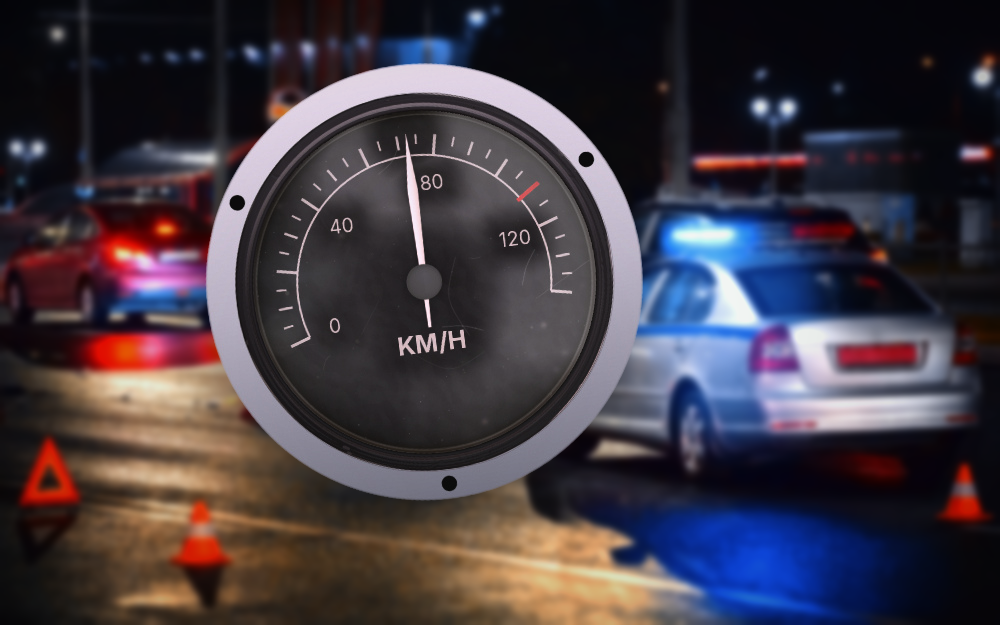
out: 72.5 km/h
